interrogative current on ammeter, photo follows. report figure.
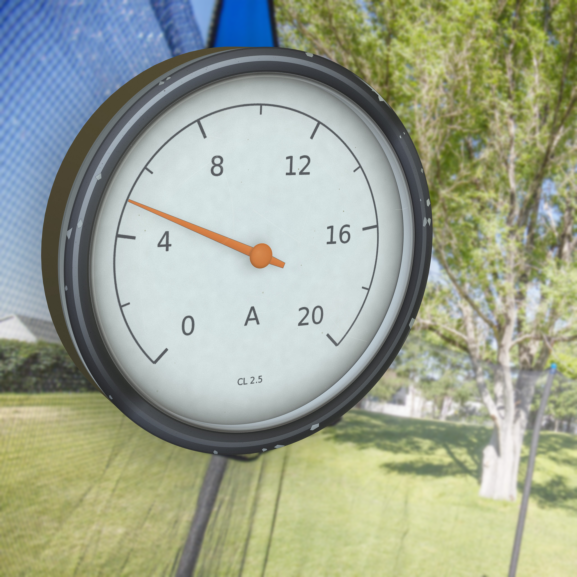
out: 5 A
